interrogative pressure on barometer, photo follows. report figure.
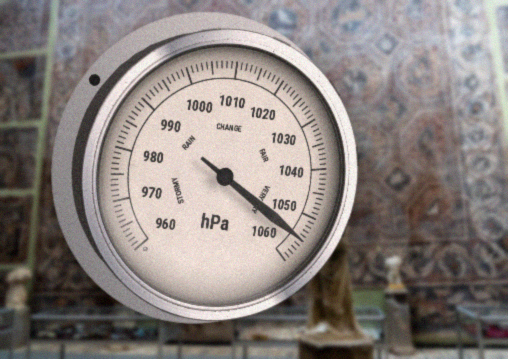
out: 1055 hPa
